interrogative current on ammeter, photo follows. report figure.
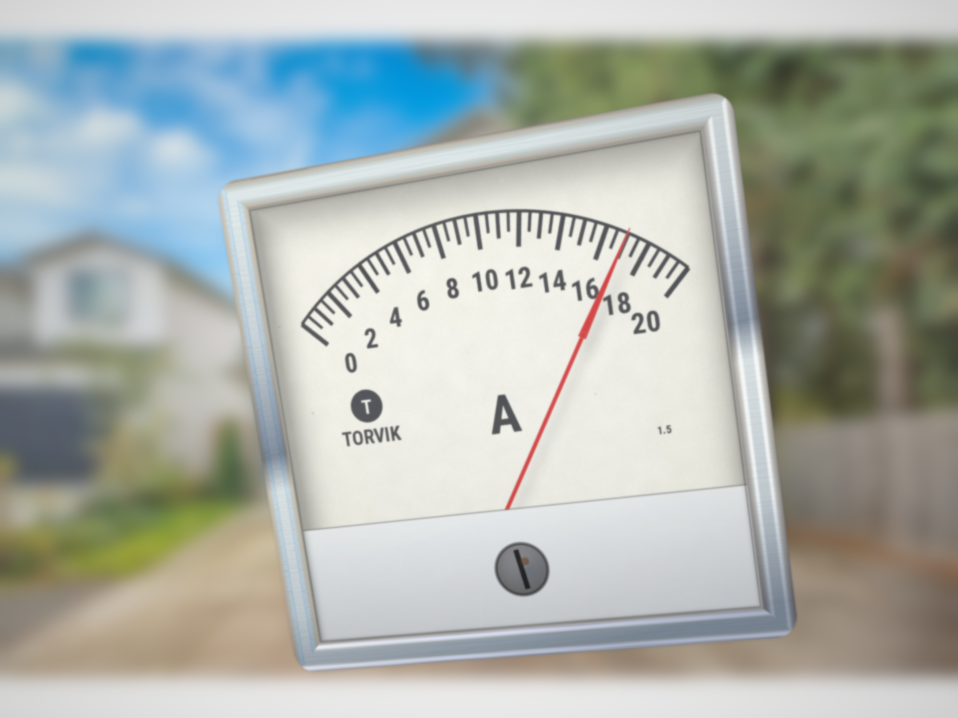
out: 17 A
